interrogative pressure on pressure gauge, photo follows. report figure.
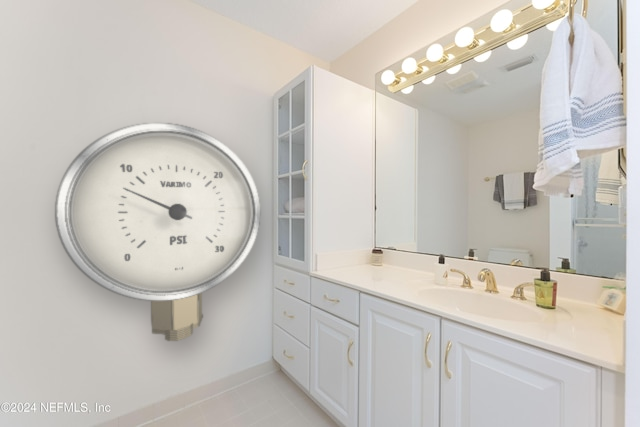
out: 8 psi
